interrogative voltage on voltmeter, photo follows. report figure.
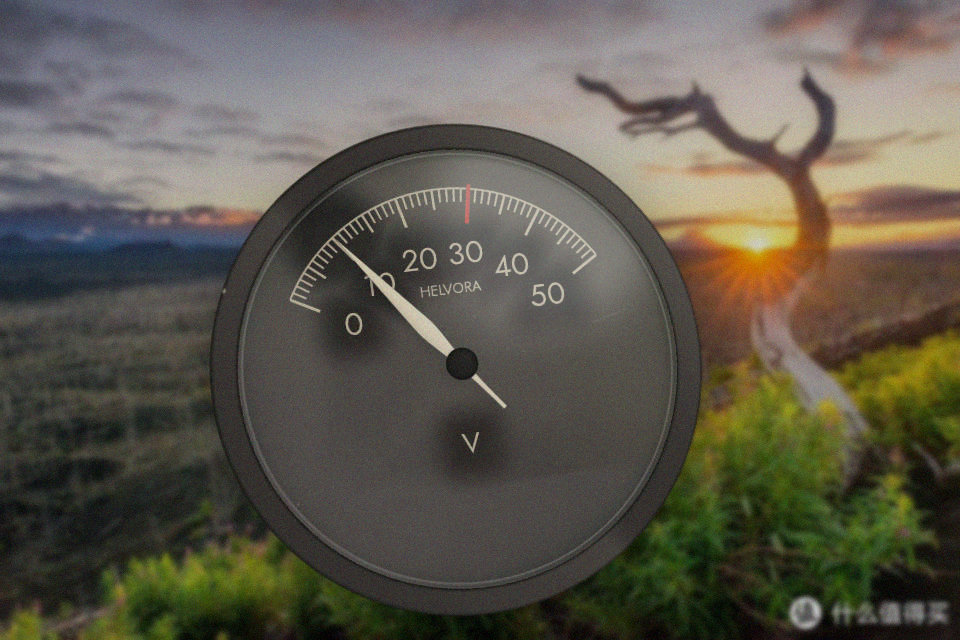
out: 10 V
